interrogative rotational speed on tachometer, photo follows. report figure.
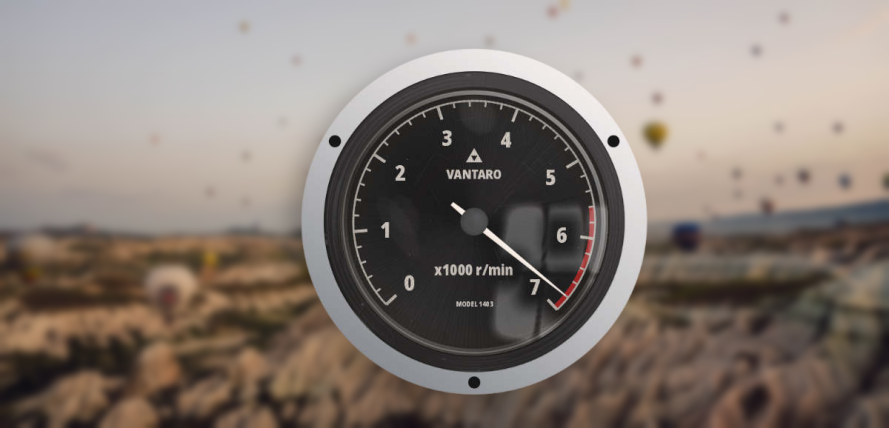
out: 6800 rpm
